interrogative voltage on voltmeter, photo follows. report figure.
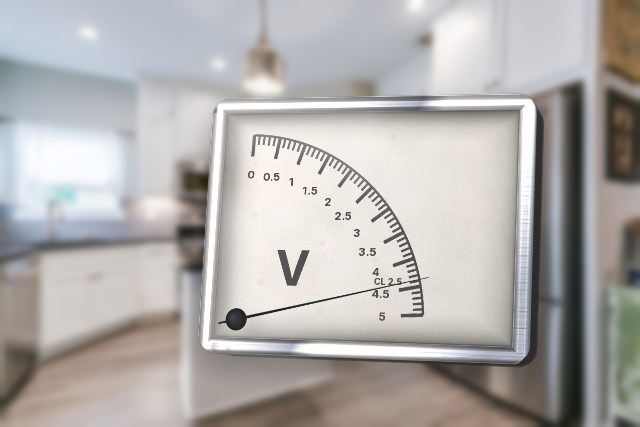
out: 4.4 V
